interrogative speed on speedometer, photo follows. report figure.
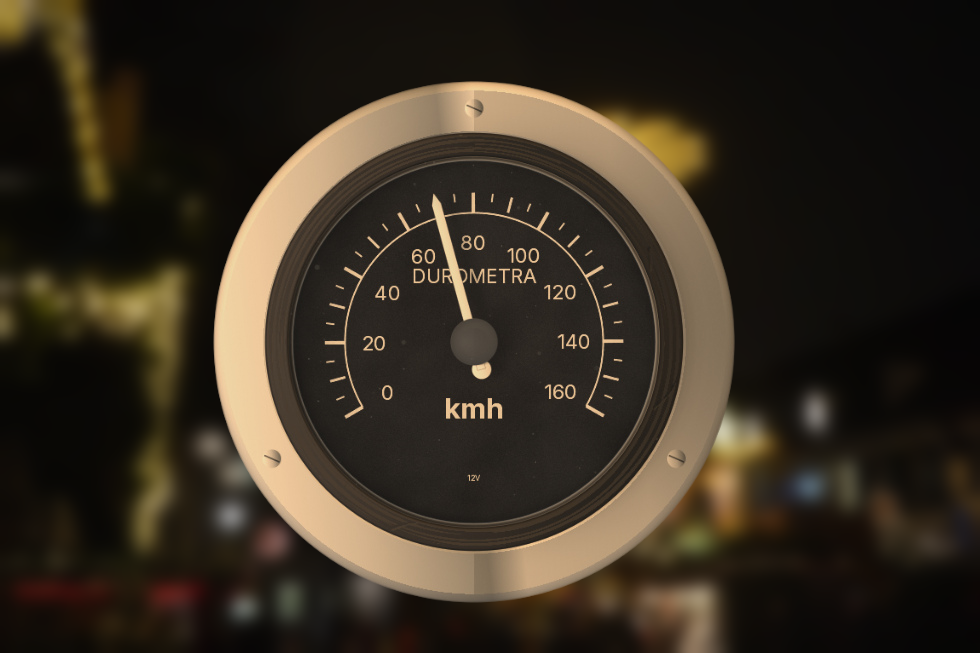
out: 70 km/h
